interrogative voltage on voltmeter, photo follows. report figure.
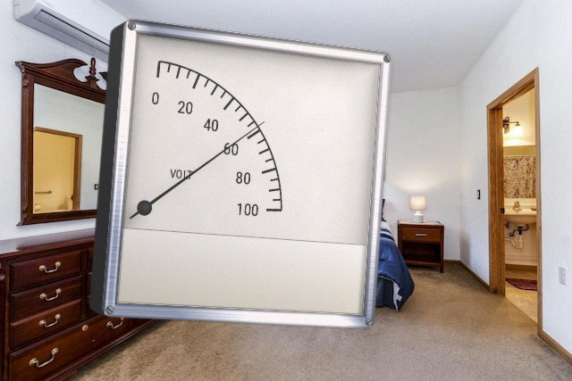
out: 57.5 V
